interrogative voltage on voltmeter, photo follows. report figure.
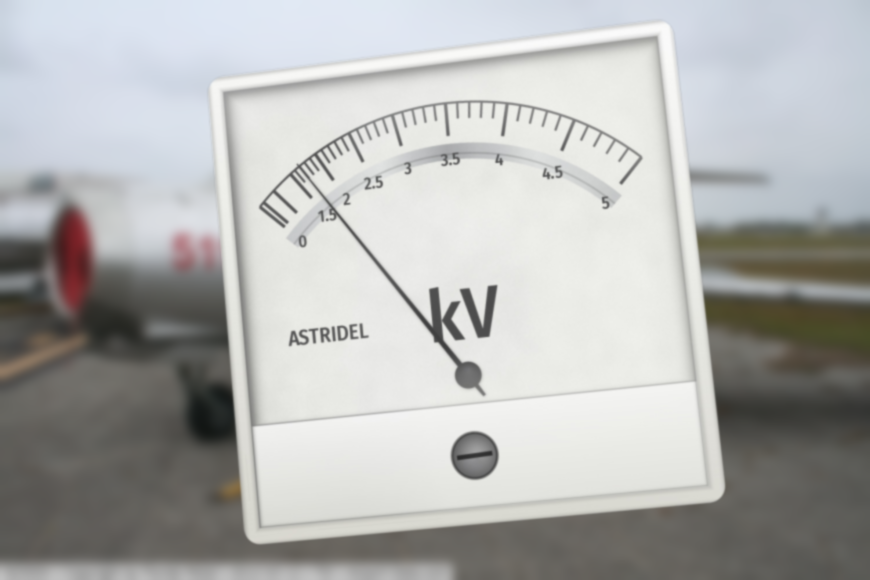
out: 1.7 kV
